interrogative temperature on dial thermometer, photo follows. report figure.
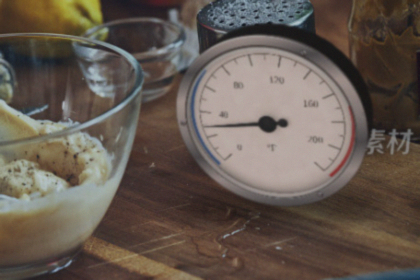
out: 30 °F
